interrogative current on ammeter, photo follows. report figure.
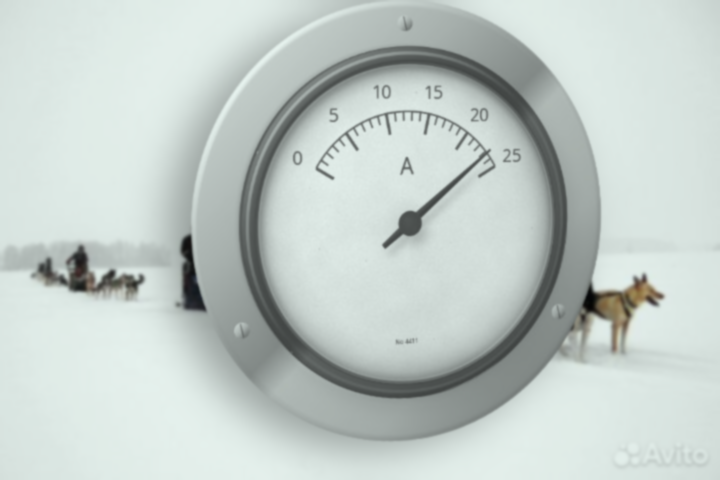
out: 23 A
